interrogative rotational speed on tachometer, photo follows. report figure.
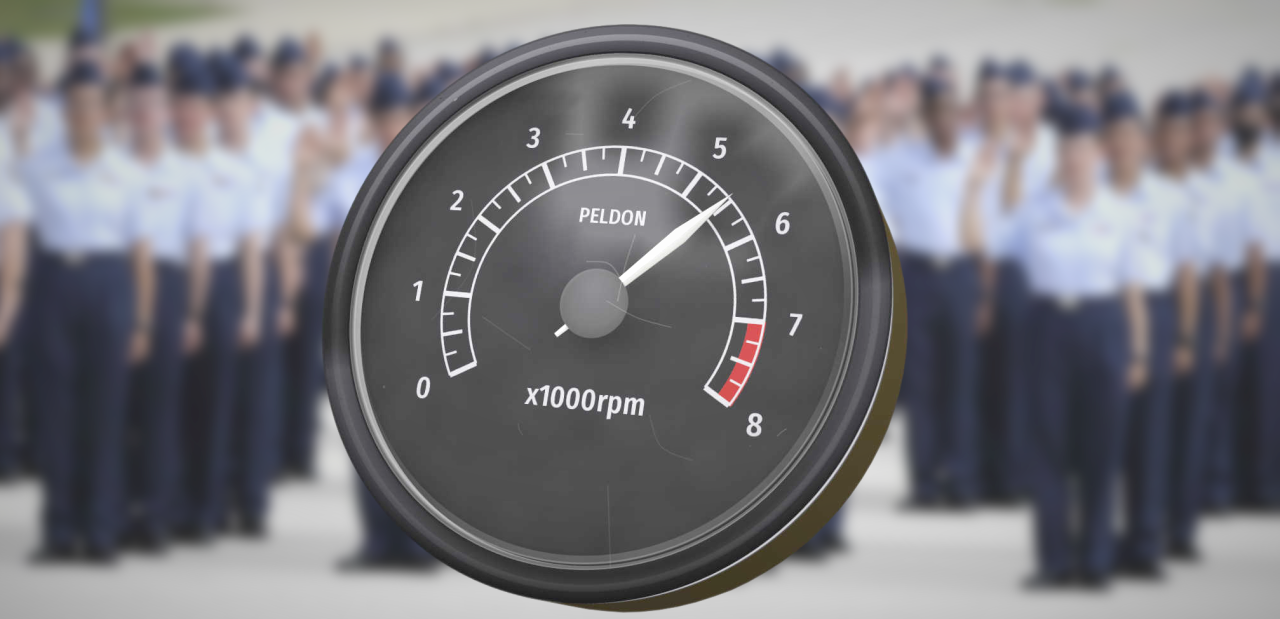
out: 5500 rpm
